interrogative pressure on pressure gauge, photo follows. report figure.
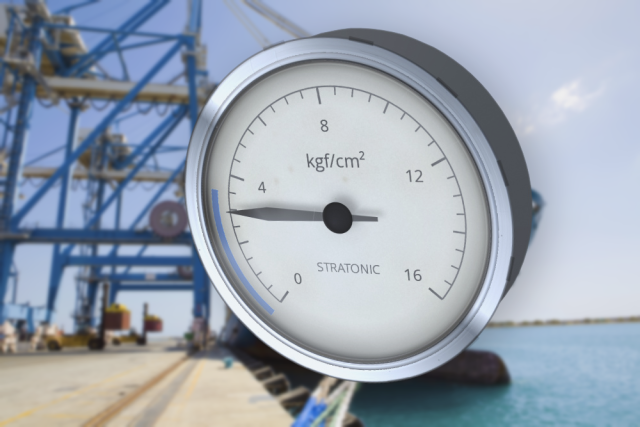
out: 3 kg/cm²
